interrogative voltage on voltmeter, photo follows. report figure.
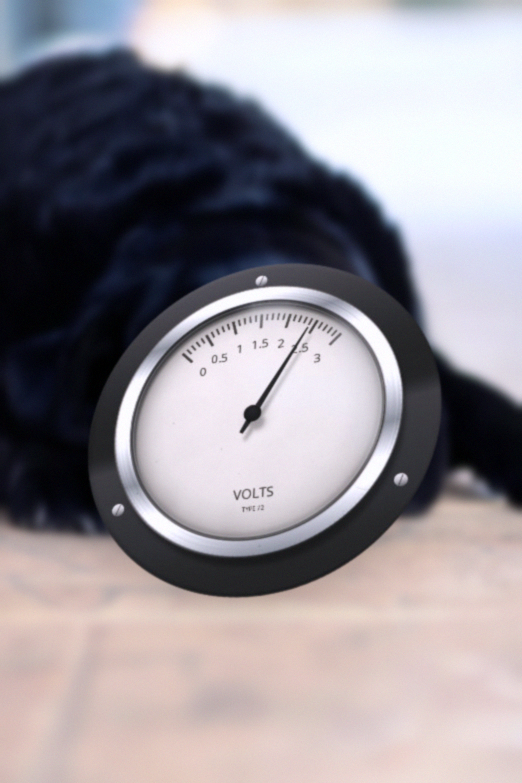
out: 2.5 V
